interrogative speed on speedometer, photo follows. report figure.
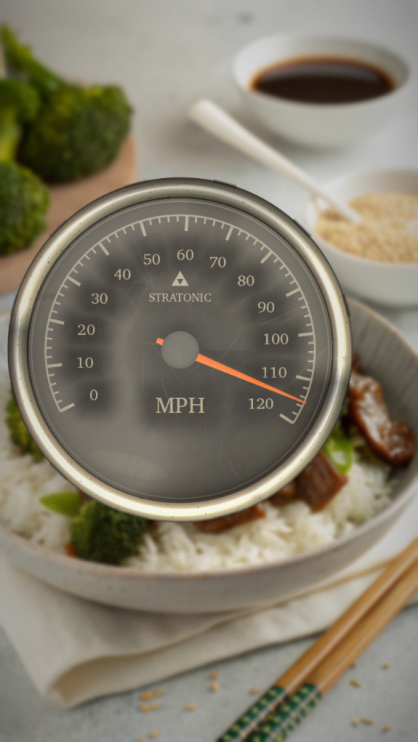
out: 115 mph
